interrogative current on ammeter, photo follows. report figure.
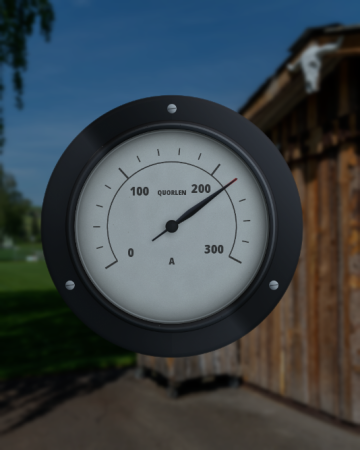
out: 220 A
